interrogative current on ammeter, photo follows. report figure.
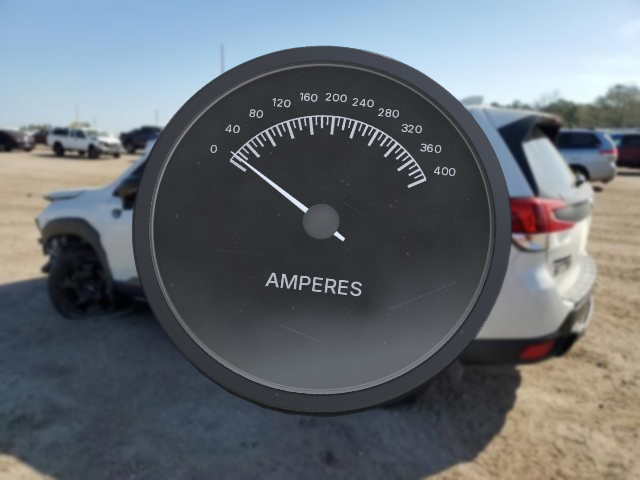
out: 10 A
